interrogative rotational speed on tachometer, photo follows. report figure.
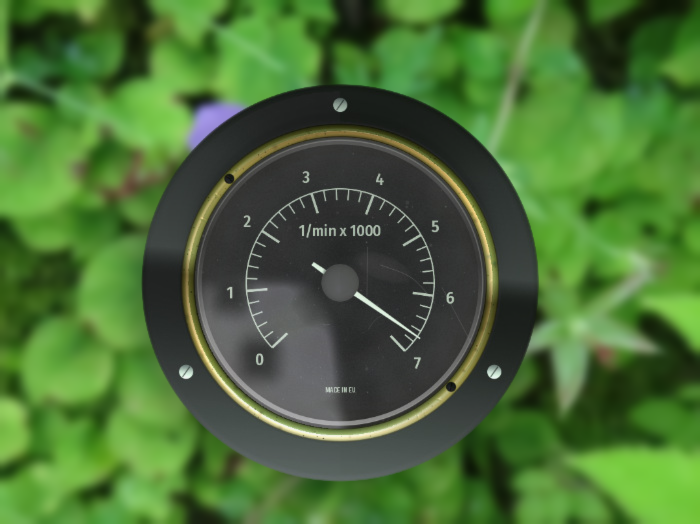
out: 6700 rpm
